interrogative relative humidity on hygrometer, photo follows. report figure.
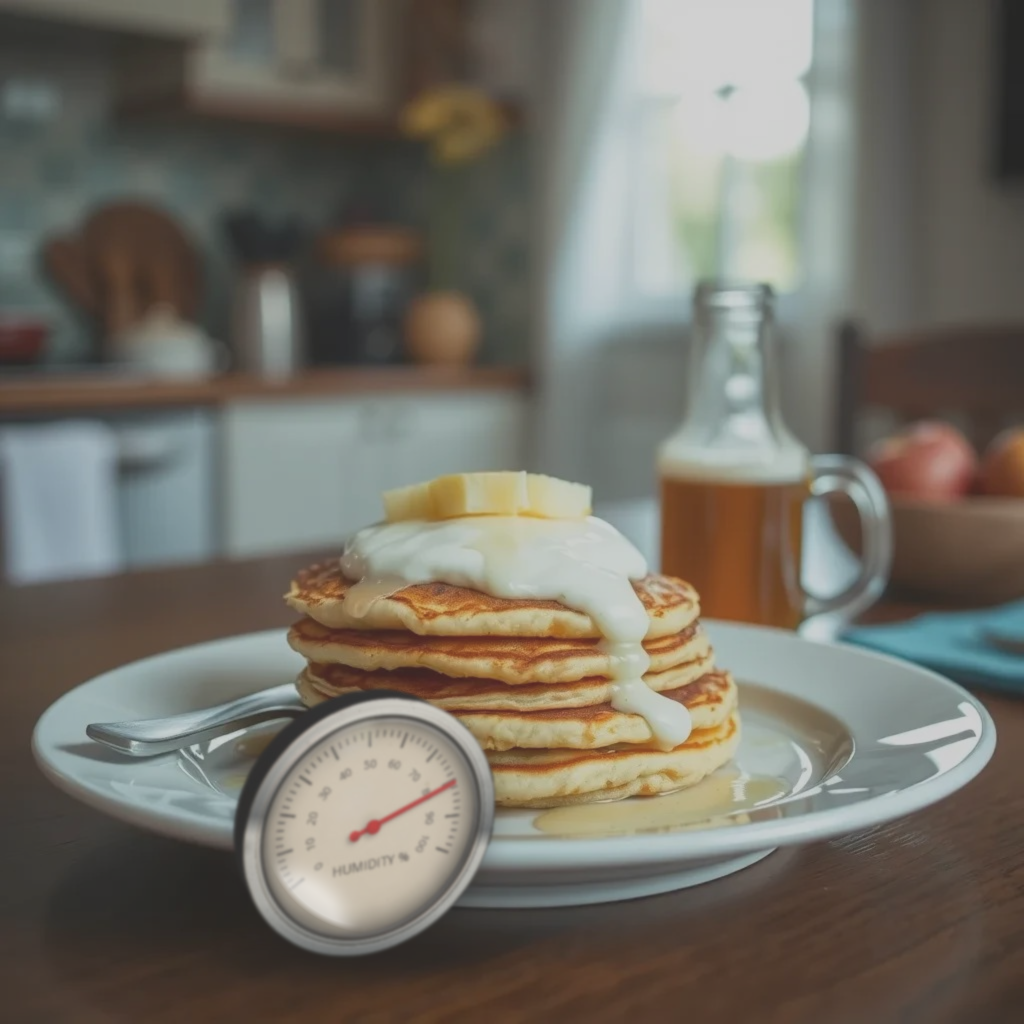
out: 80 %
